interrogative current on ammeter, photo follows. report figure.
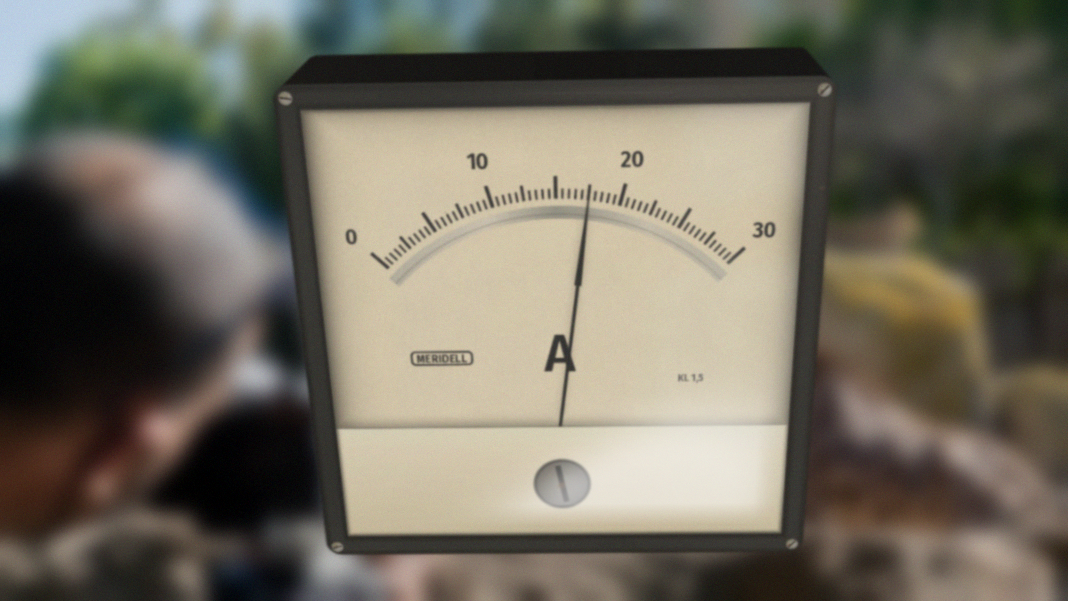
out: 17.5 A
